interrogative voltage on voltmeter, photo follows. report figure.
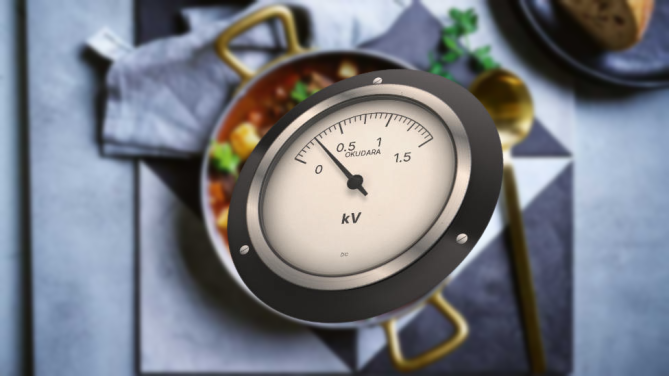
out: 0.25 kV
